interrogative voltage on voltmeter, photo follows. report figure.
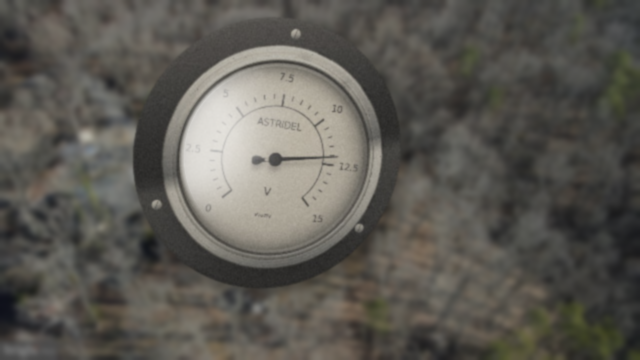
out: 12 V
